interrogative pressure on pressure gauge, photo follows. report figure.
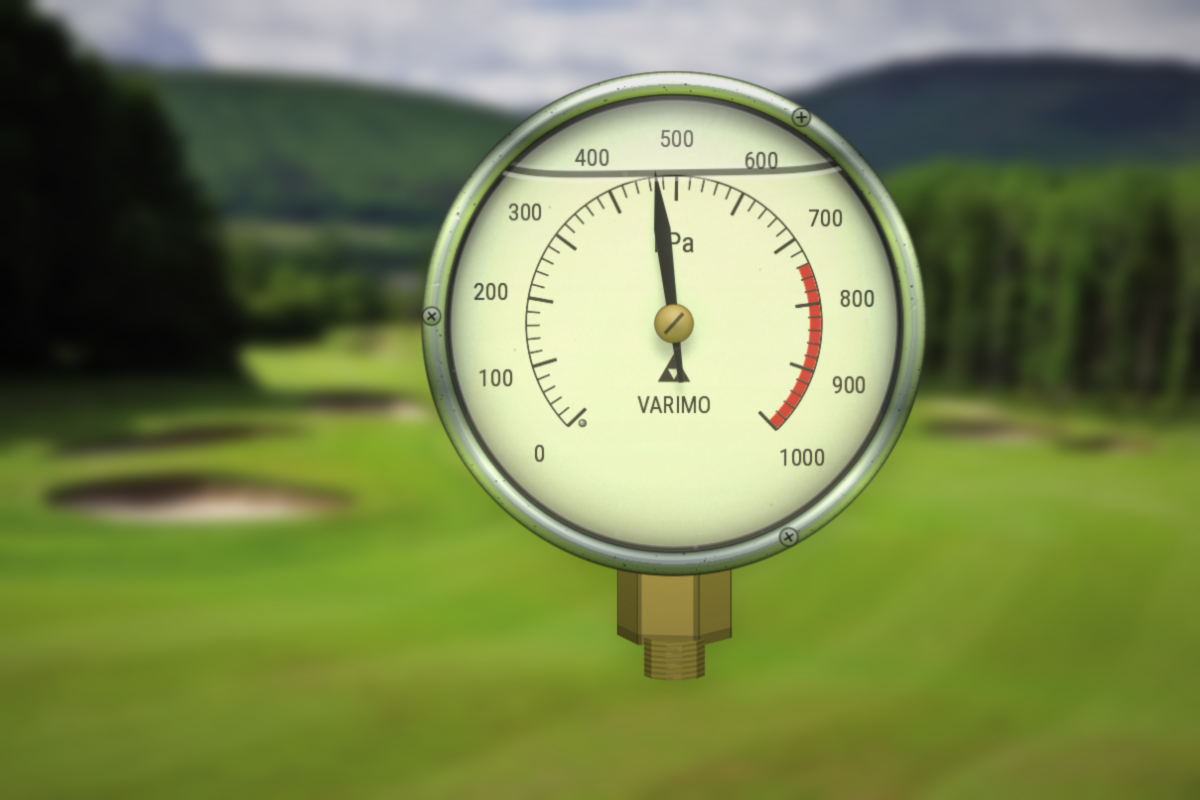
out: 470 kPa
